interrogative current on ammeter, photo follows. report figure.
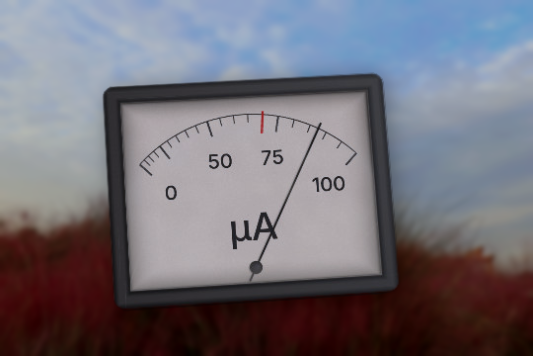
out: 87.5 µA
